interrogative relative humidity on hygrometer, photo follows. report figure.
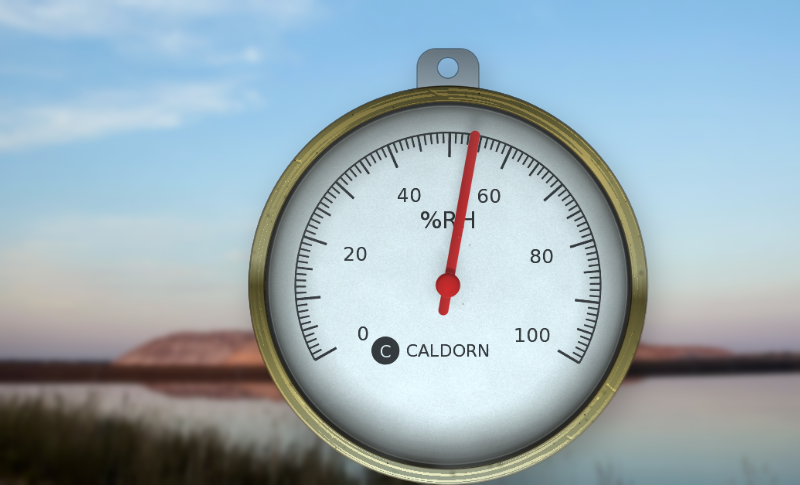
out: 54 %
